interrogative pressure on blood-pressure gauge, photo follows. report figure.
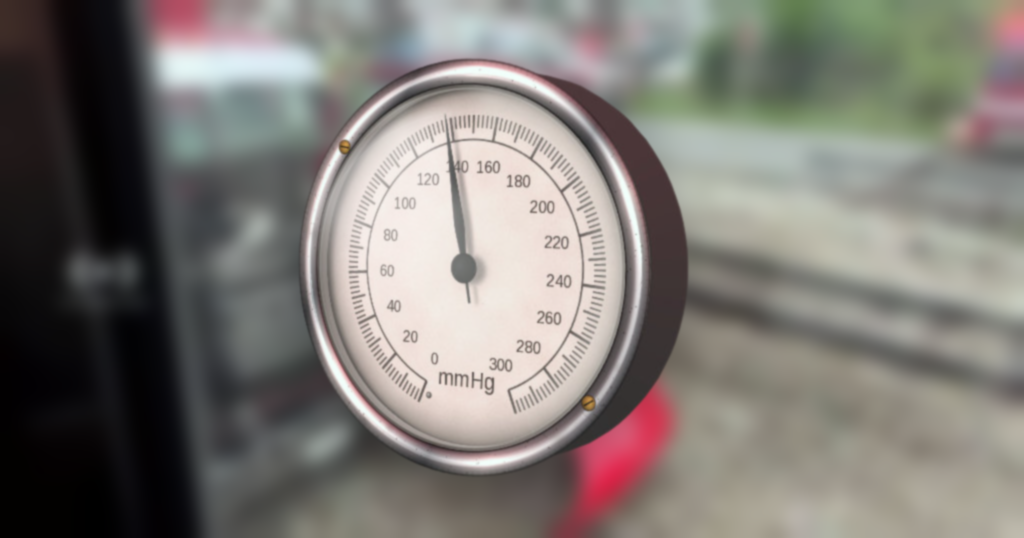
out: 140 mmHg
